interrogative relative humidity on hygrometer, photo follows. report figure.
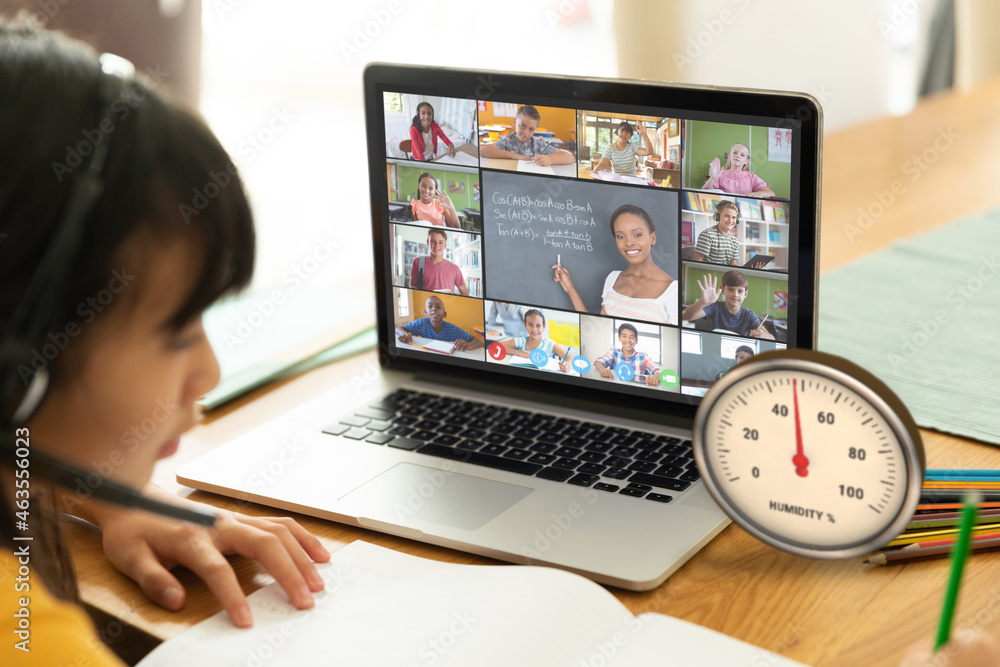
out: 48 %
